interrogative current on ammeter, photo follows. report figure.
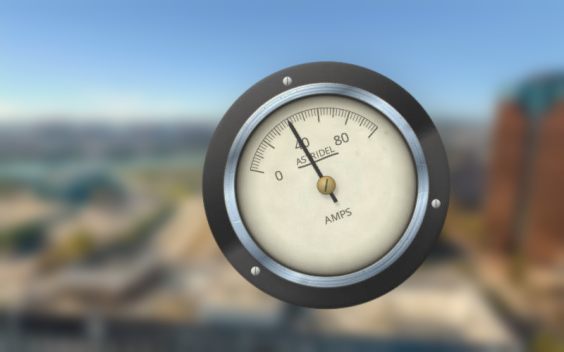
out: 40 A
